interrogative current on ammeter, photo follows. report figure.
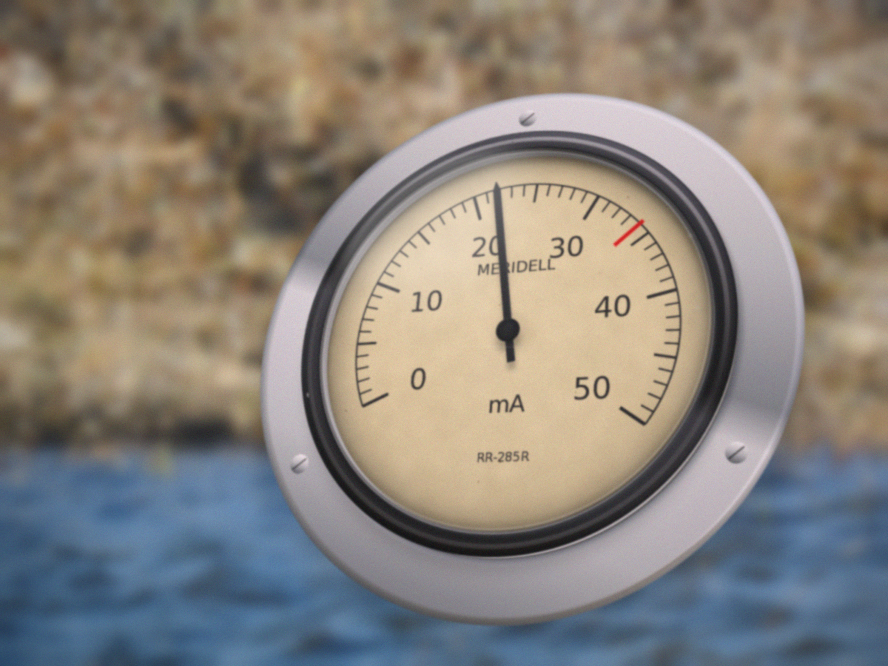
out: 22 mA
